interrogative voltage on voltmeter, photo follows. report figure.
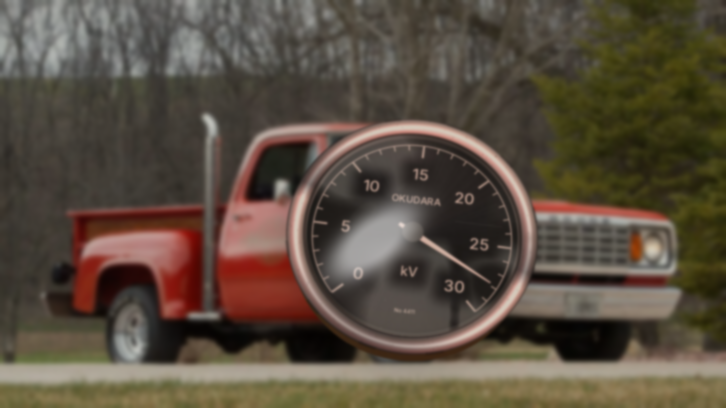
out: 28 kV
